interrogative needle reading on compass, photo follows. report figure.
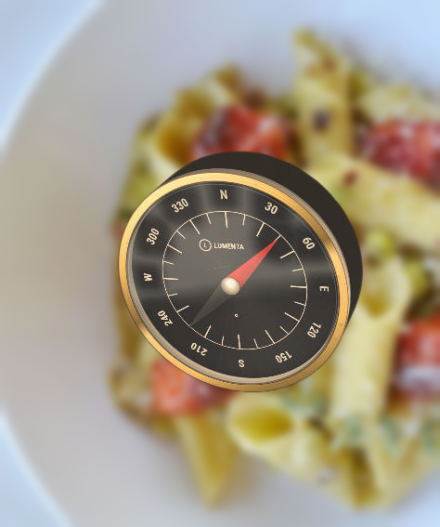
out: 45 °
